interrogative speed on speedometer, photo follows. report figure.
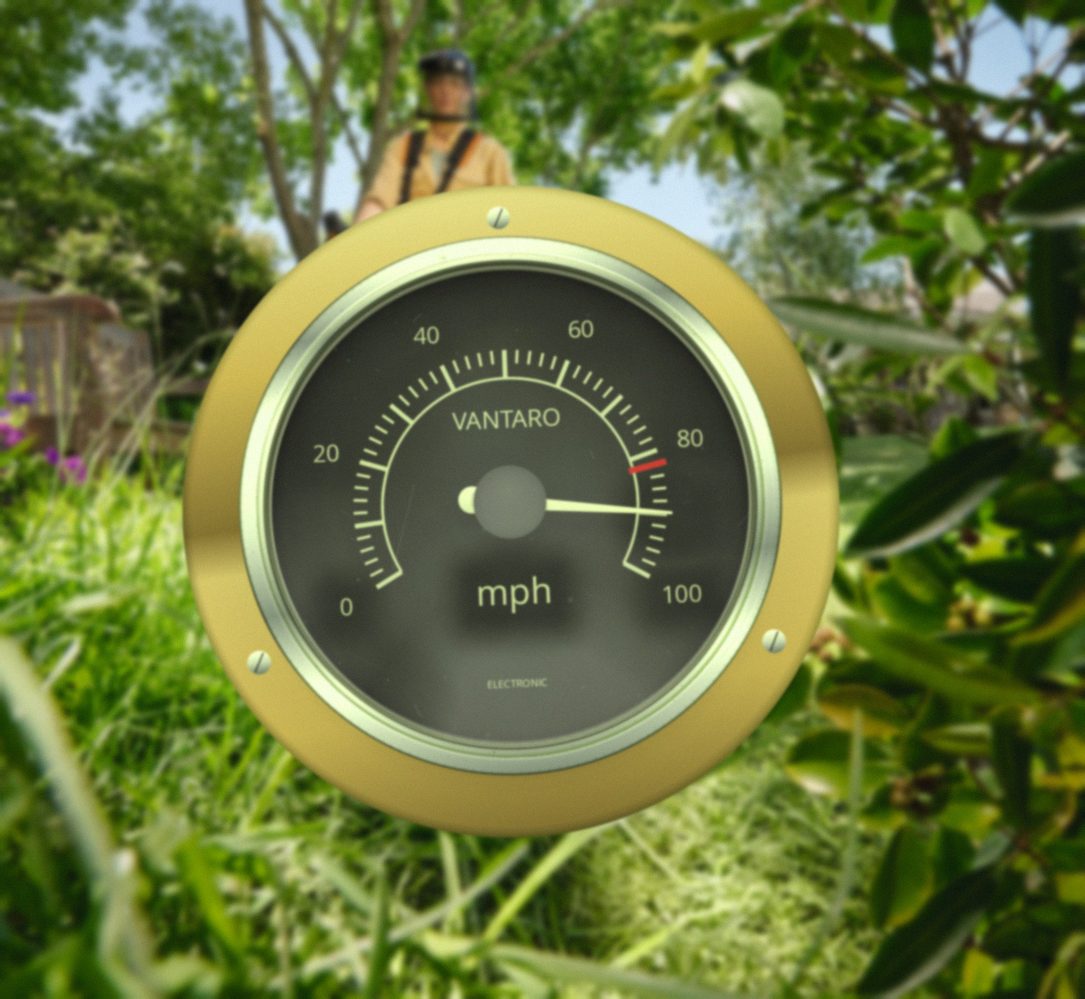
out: 90 mph
